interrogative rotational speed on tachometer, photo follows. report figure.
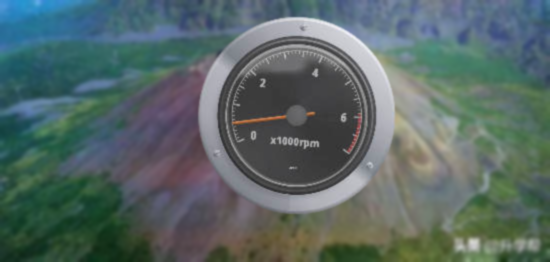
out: 500 rpm
